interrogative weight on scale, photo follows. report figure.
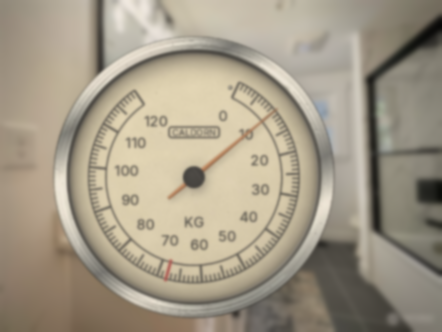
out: 10 kg
